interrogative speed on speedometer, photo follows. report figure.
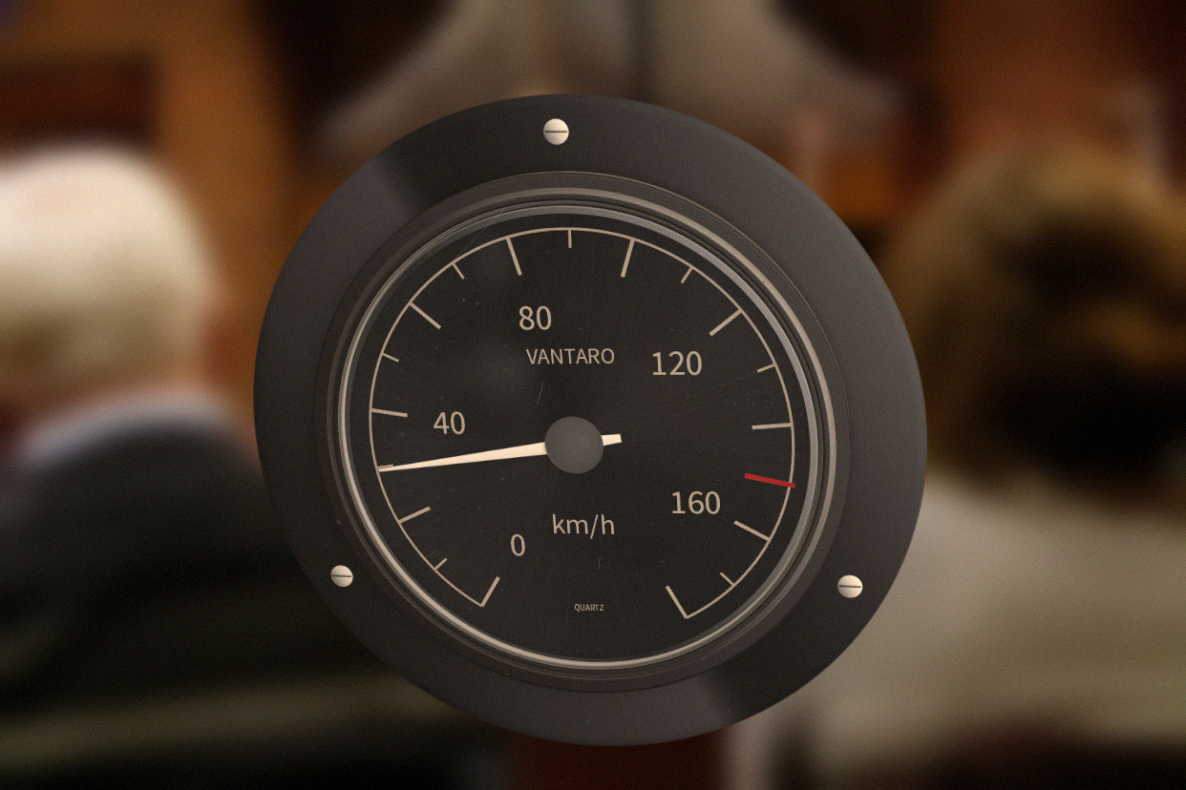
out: 30 km/h
